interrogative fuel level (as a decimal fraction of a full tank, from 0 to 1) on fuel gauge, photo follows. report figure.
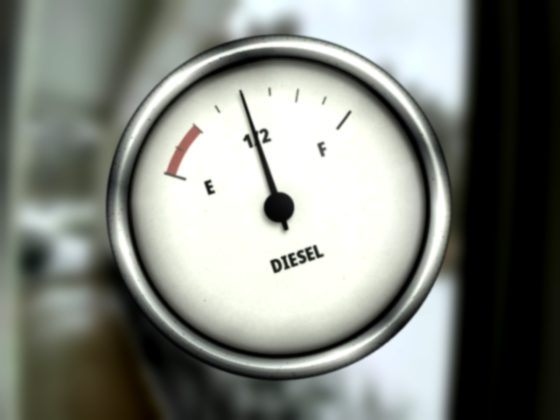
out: 0.5
